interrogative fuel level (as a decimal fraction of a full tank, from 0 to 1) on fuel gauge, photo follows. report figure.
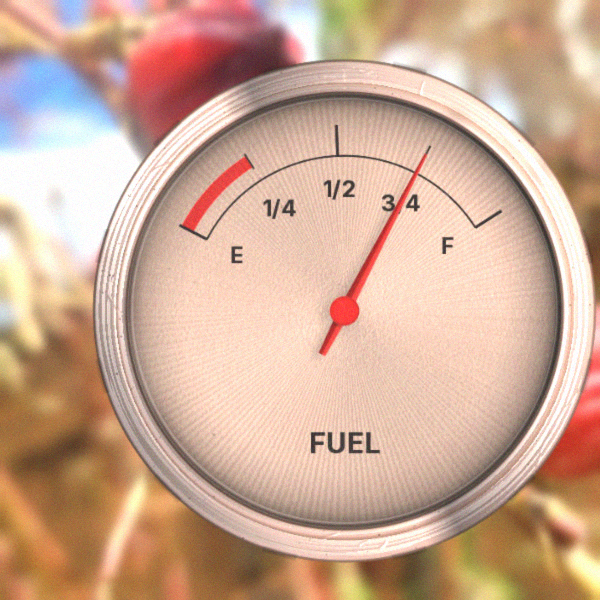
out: 0.75
